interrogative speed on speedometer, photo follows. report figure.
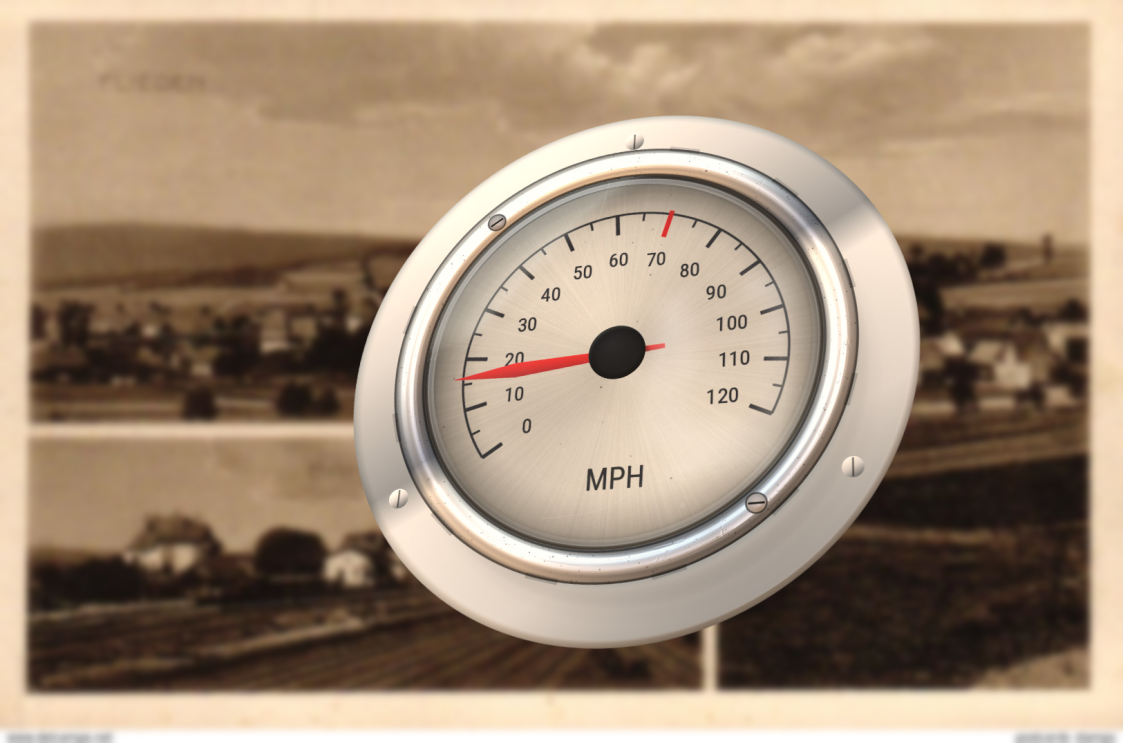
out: 15 mph
